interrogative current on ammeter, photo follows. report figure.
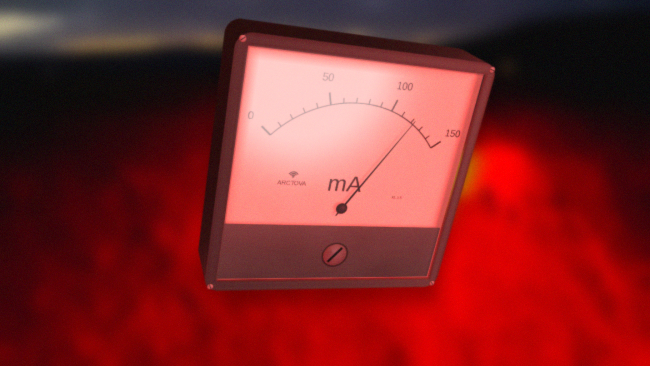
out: 120 mA
